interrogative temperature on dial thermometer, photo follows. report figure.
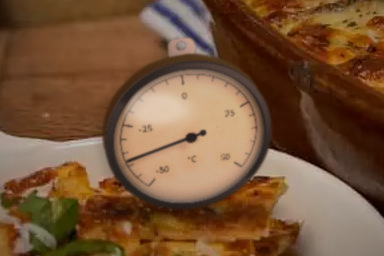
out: -37.5 °C
